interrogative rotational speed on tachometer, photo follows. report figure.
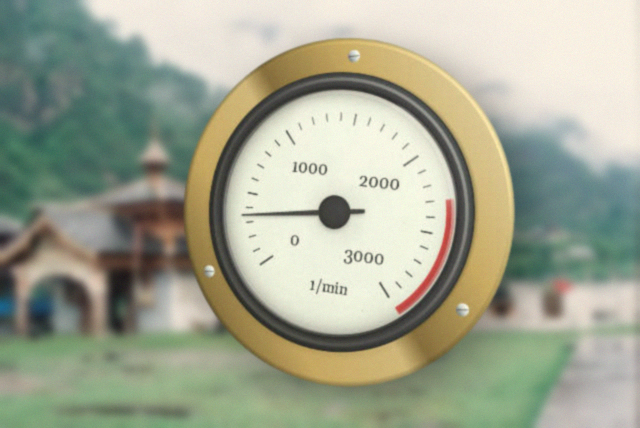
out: 350 rpm
